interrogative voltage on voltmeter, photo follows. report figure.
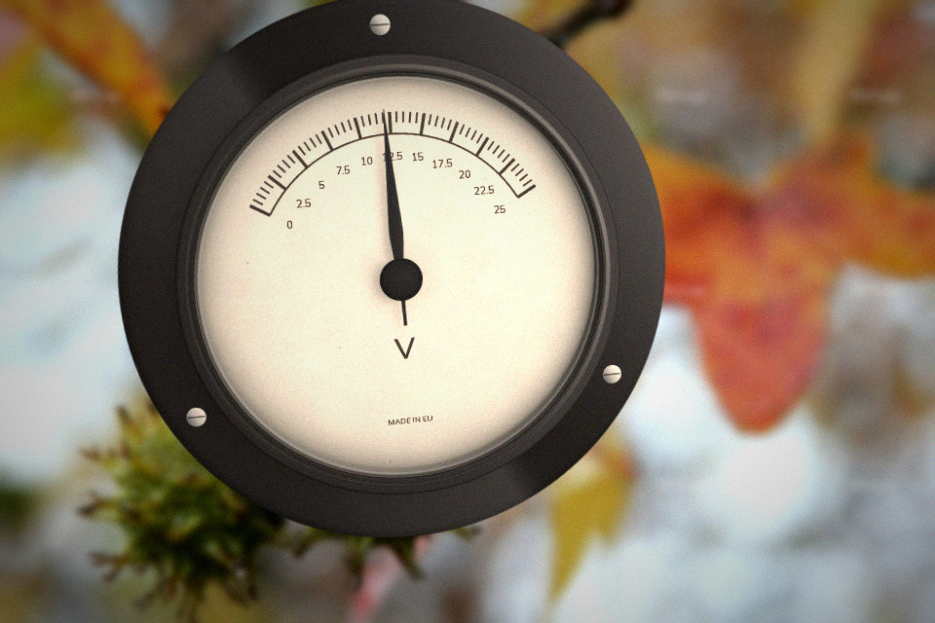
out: 12 V
